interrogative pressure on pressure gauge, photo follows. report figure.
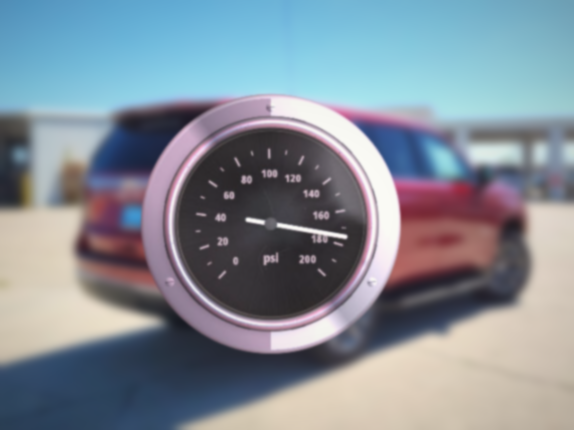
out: 175 psi
